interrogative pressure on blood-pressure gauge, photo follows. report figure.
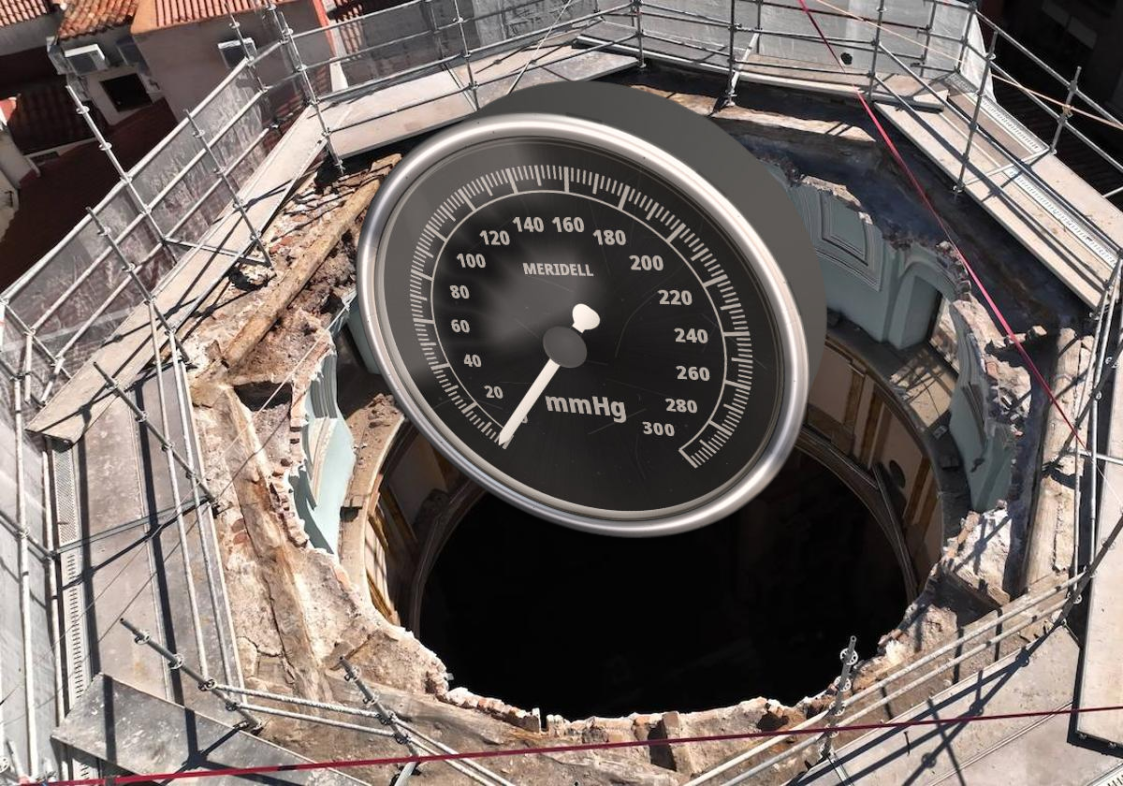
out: 2 mmHg
